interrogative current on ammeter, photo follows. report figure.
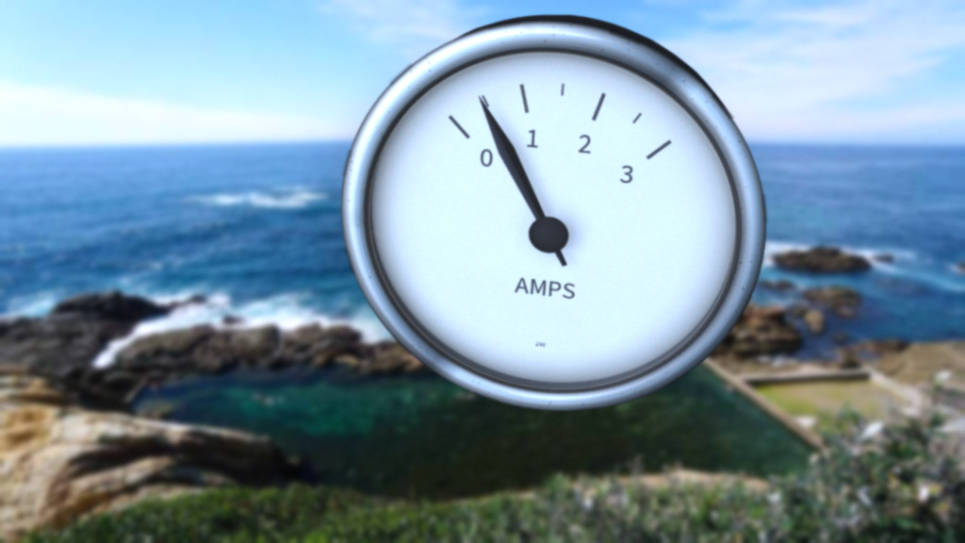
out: 0.5 A
